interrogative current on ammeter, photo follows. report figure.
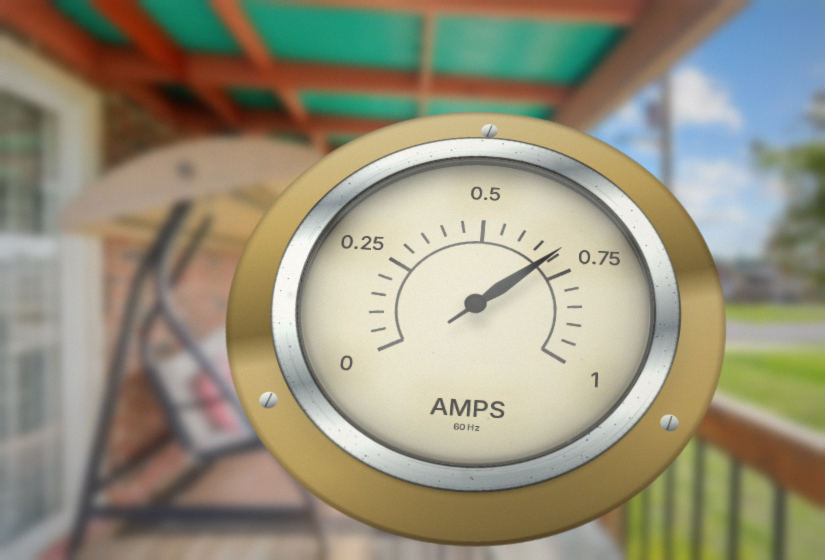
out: 0.7 A
